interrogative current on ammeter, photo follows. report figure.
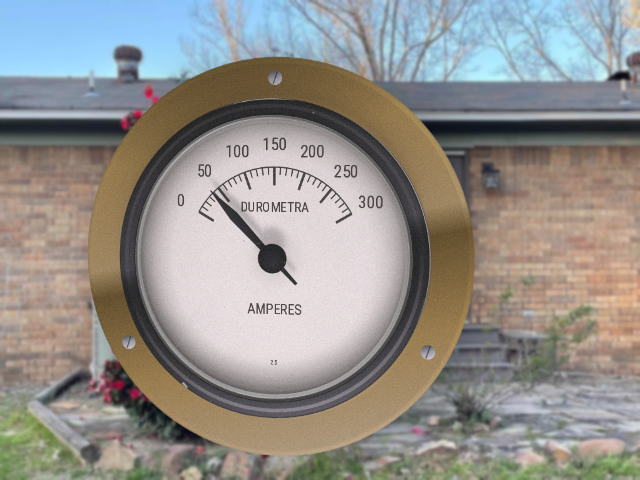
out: 40 A
